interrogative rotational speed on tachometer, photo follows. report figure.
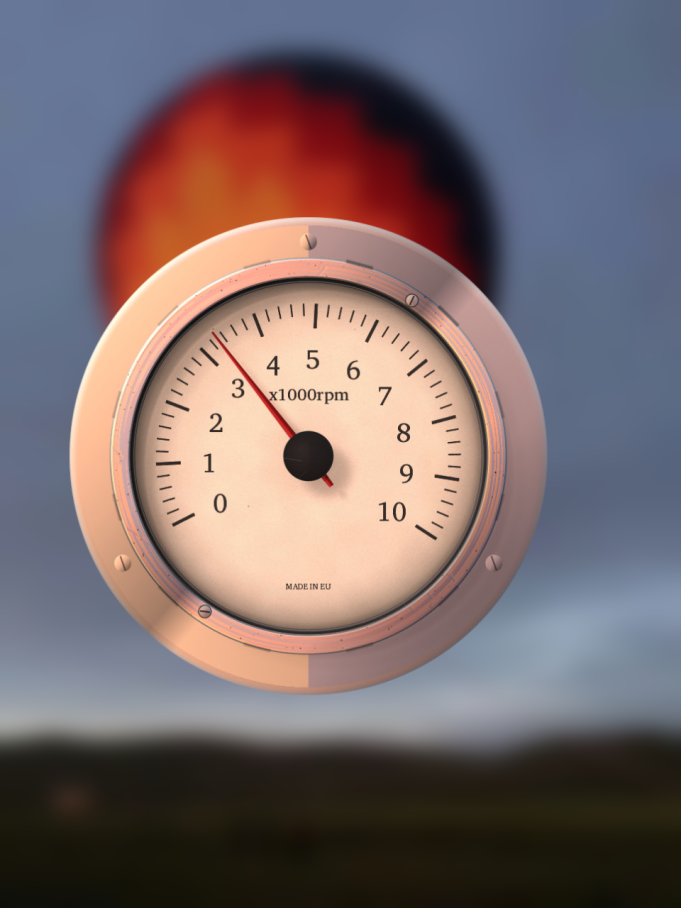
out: 3300 rpm
